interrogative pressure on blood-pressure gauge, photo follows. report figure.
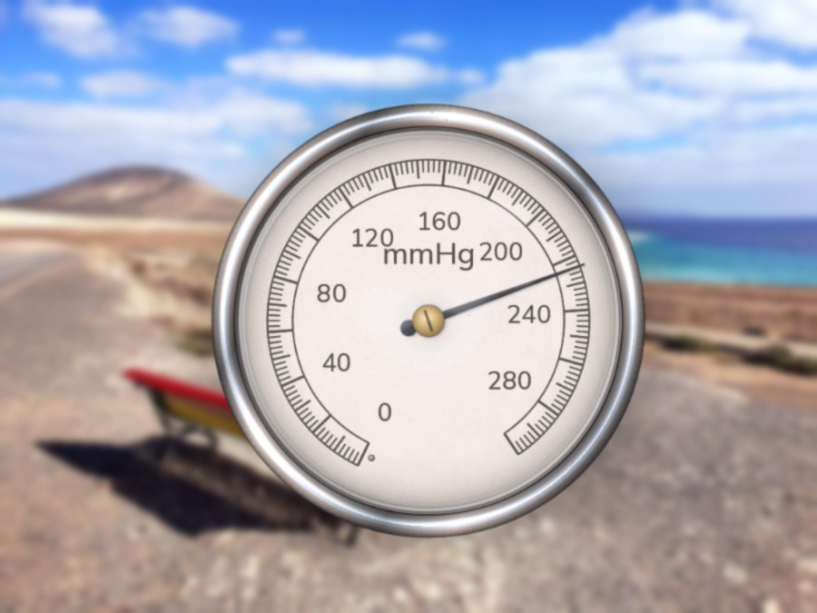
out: 224 mmHg
